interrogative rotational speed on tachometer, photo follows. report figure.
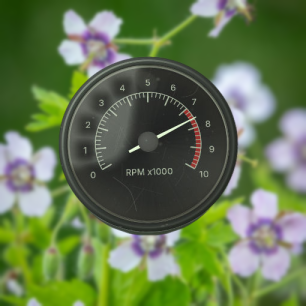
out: 7600 rpm
